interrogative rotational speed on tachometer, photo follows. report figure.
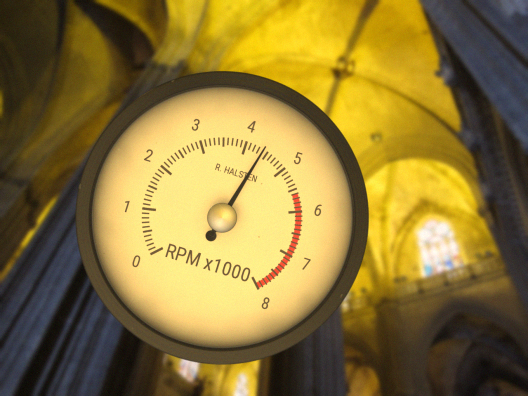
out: 4400 rpm
